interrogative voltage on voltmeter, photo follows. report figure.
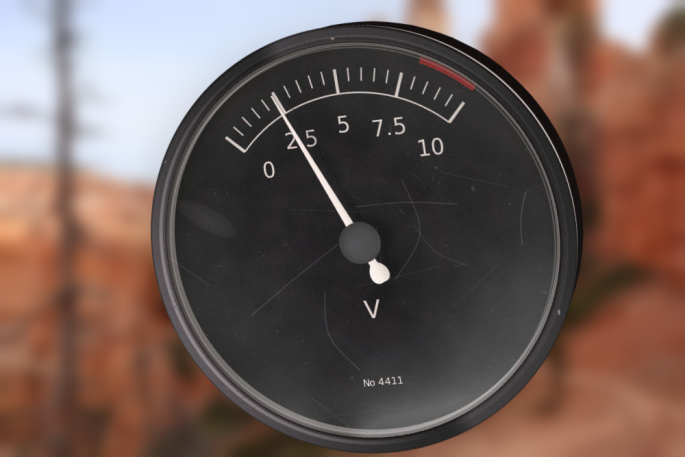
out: 2.5 V
